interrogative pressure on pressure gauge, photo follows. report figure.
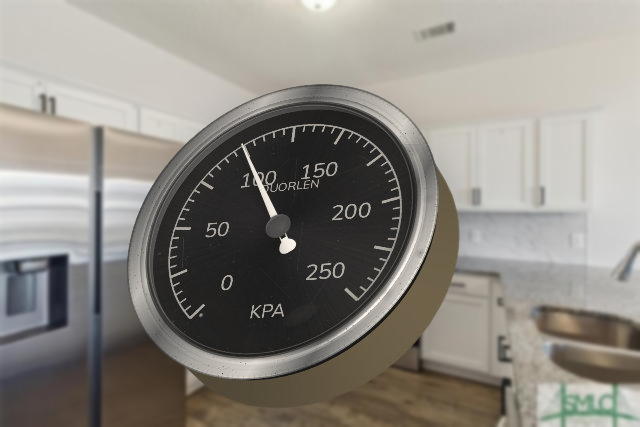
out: 100 kPa
